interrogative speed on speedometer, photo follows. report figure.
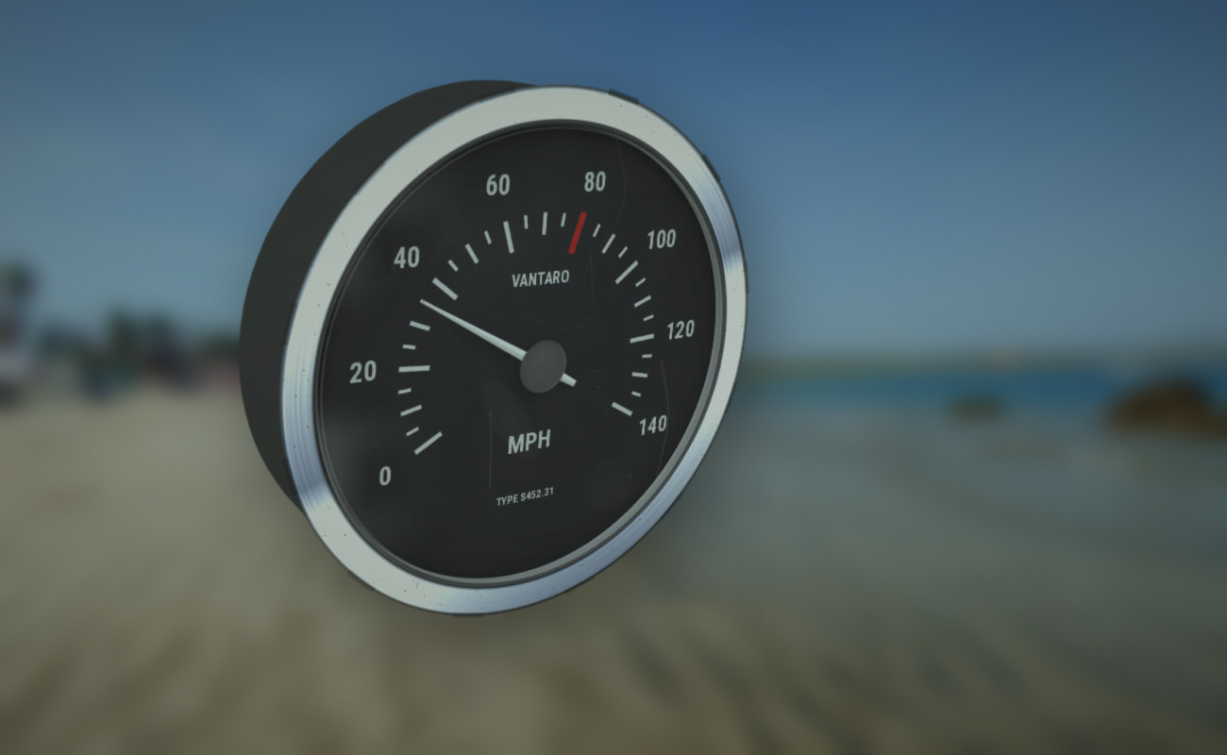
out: 35 mph
